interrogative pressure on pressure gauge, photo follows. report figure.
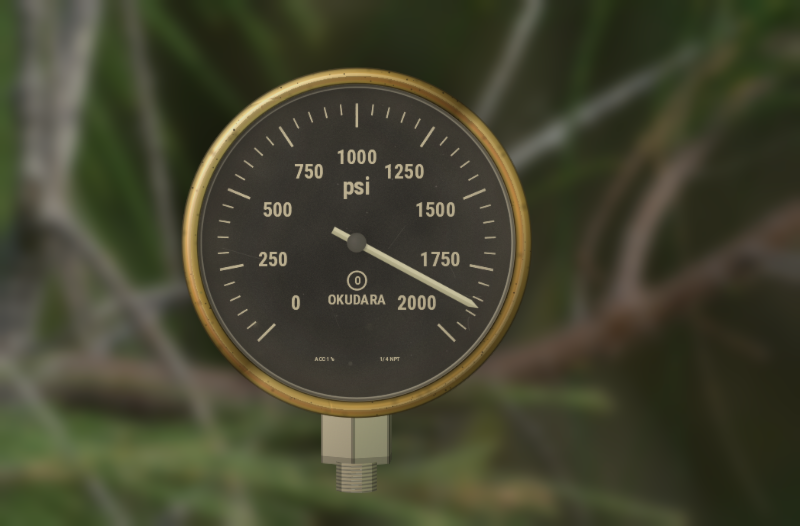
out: 1875 psi
